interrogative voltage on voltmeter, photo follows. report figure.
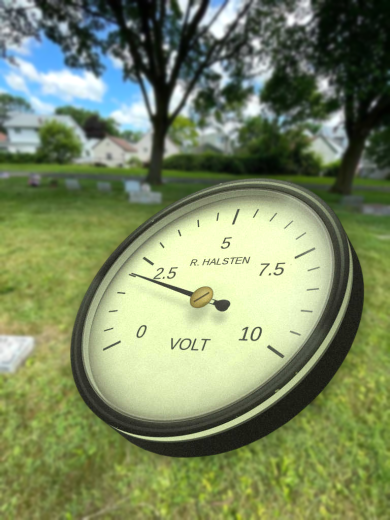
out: 2 V
